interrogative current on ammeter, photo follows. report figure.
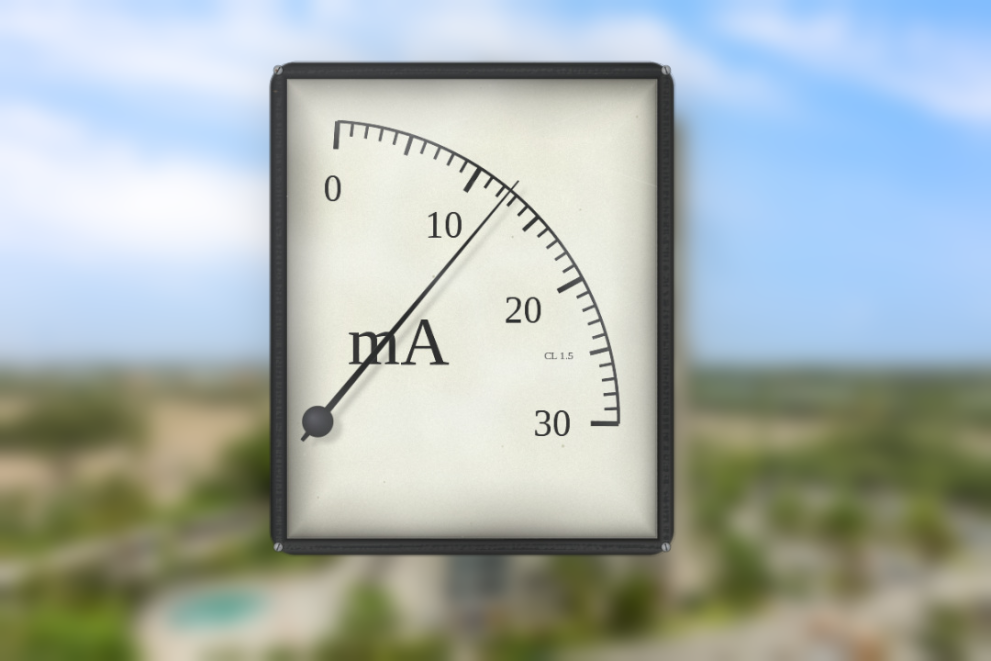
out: 12.5 mA
